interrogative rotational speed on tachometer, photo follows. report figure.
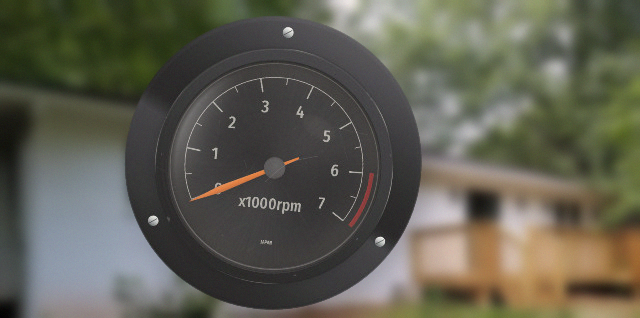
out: 0 rpm
